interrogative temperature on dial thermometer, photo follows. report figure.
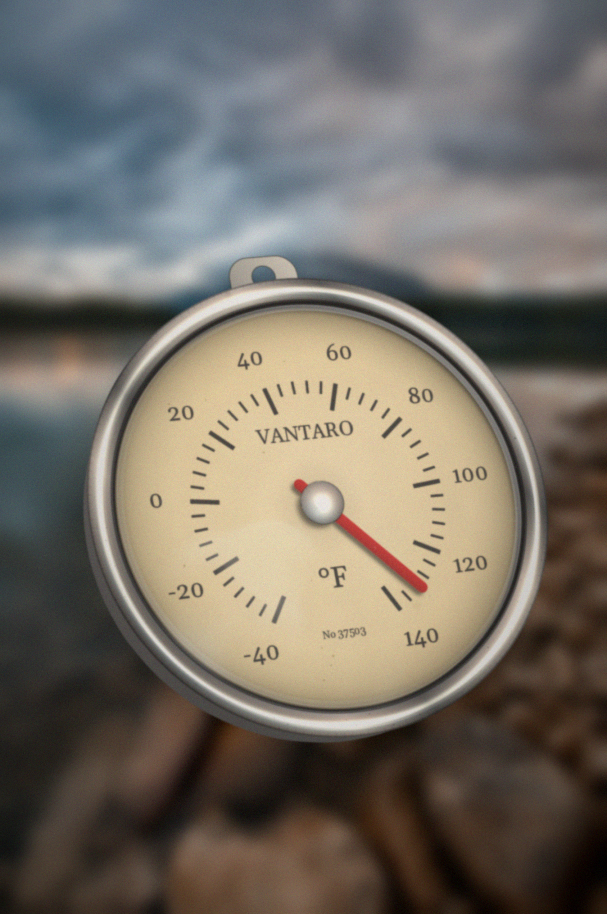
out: 132 °F
